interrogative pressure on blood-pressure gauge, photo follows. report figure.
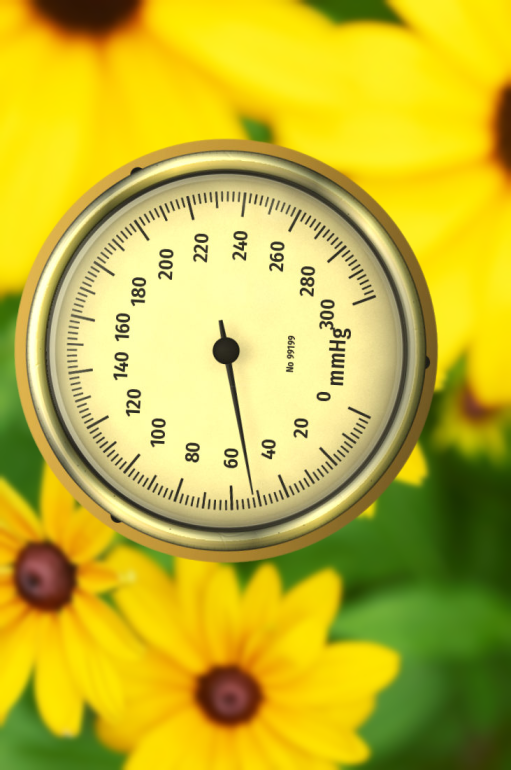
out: 52 mmHg
